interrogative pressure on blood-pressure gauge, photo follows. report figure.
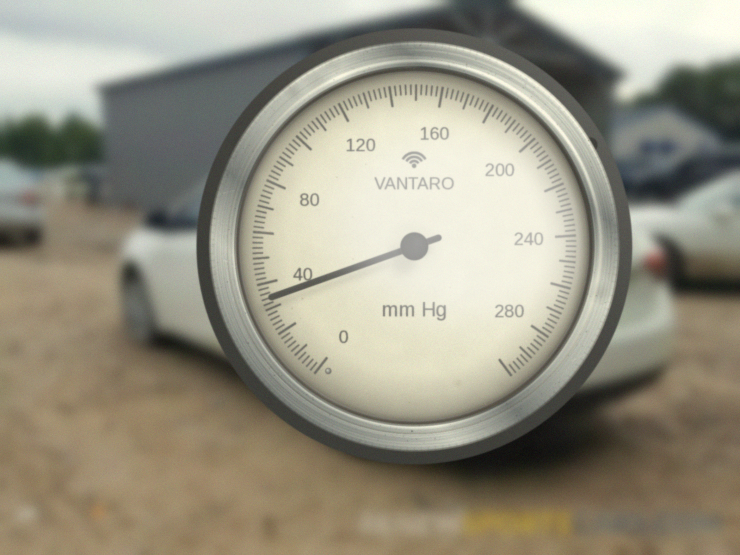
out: 34 mmHg
